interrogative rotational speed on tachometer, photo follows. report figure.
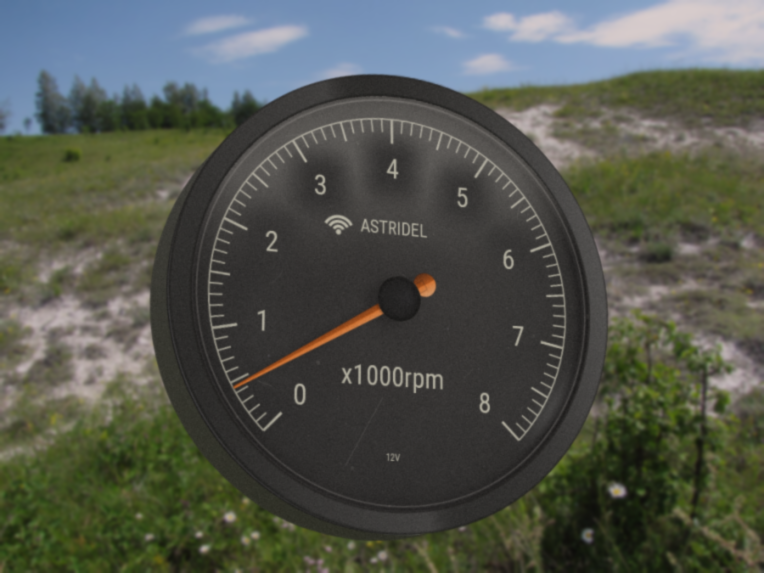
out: 450 rpm
